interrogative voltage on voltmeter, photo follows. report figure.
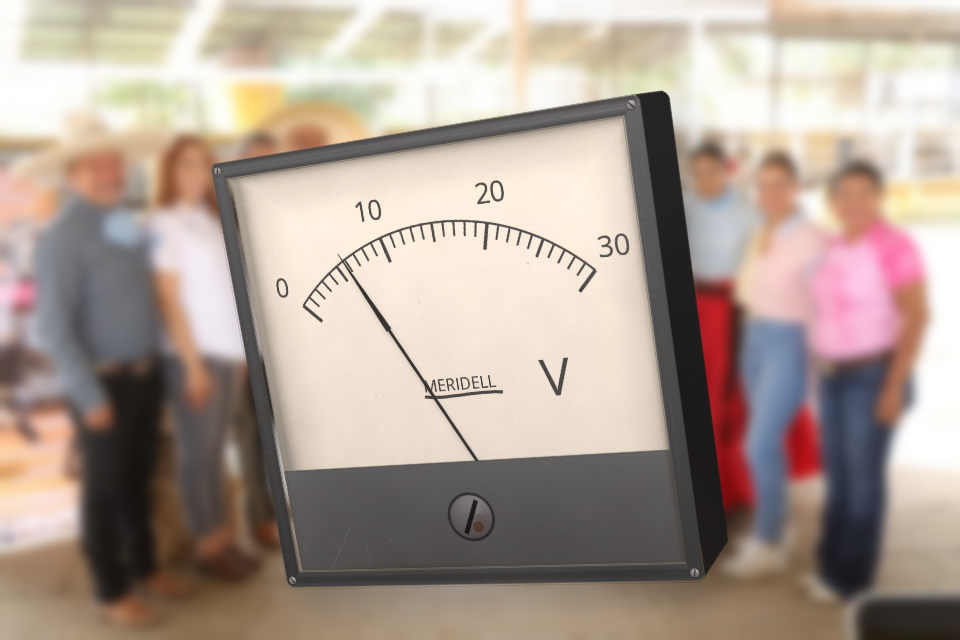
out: 6 V
